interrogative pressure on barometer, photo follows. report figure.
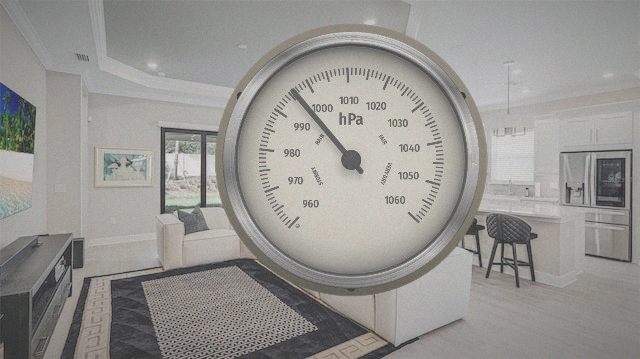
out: 996 hPa
